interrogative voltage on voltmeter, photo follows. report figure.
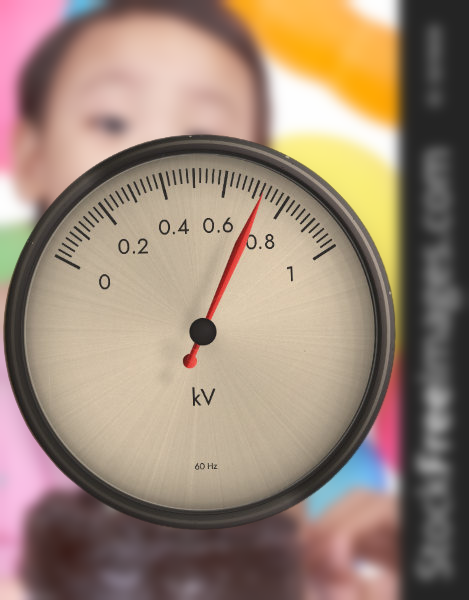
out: 0.72 kV
